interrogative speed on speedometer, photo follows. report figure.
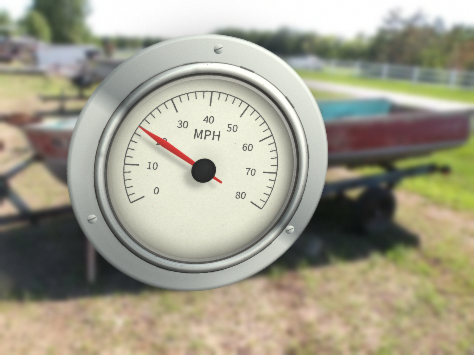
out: 20 mph
